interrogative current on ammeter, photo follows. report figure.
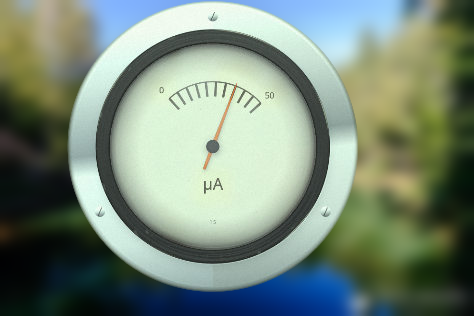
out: 35 µA
